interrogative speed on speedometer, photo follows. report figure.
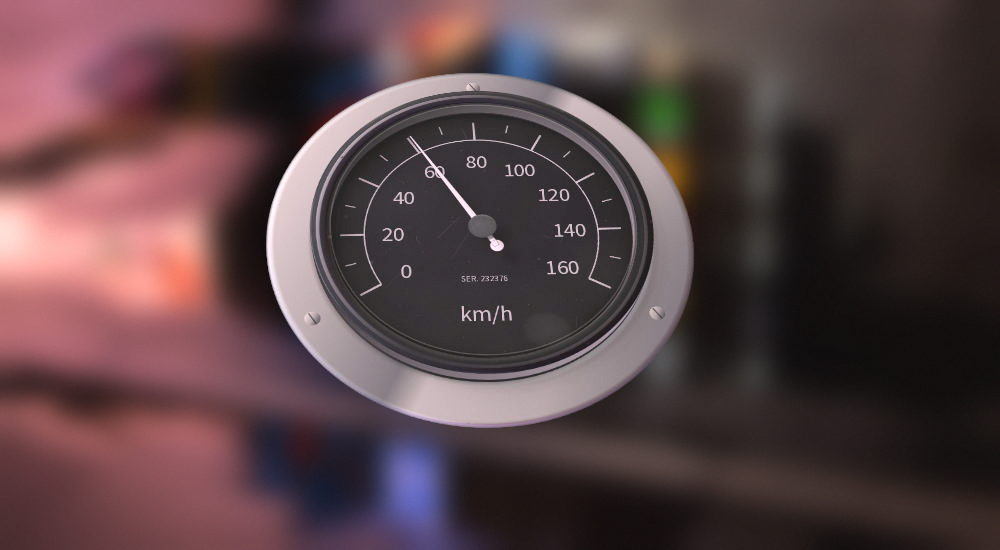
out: 60 km/h
